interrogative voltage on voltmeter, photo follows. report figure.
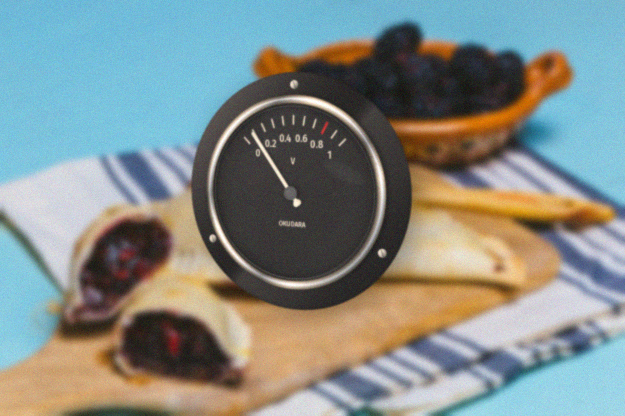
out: 0.1 V
